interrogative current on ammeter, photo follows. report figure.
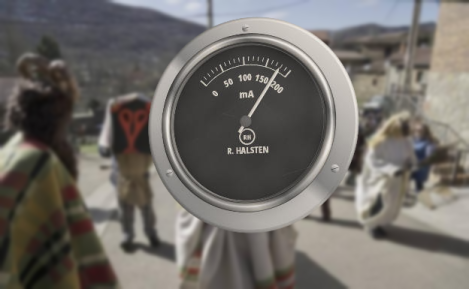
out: 180 mA
